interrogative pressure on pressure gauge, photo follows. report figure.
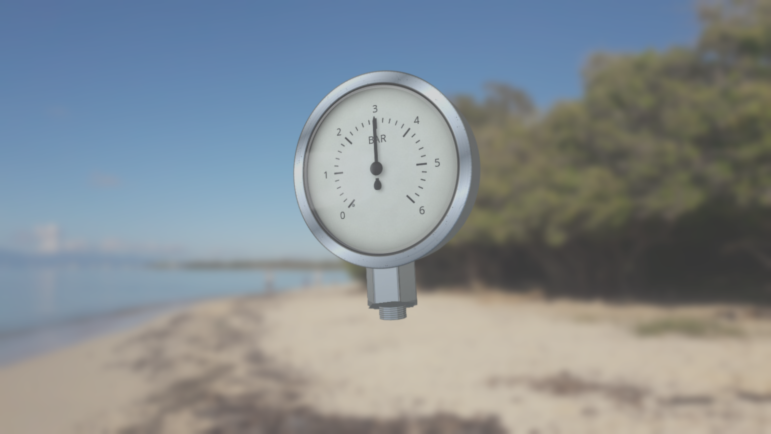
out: 3 bar
